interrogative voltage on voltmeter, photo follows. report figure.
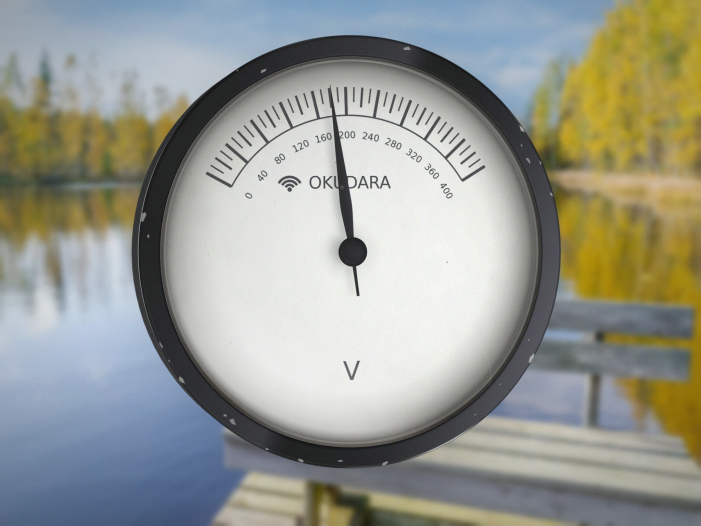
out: 180 V
